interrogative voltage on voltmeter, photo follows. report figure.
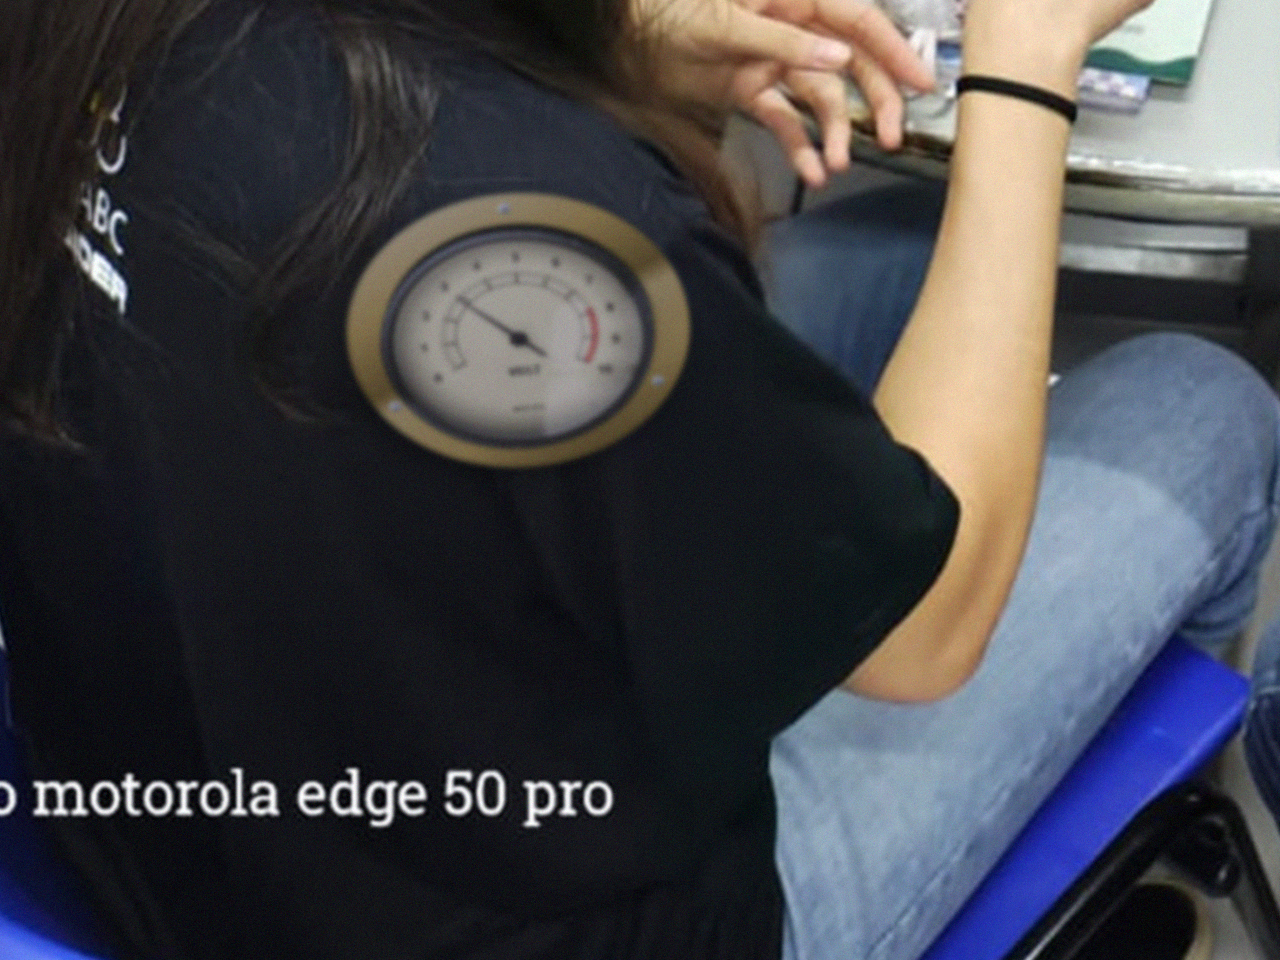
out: 3 V
